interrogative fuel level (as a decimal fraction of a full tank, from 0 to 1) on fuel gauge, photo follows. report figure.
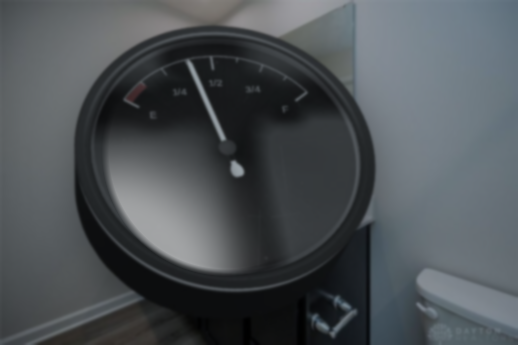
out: 0.375
